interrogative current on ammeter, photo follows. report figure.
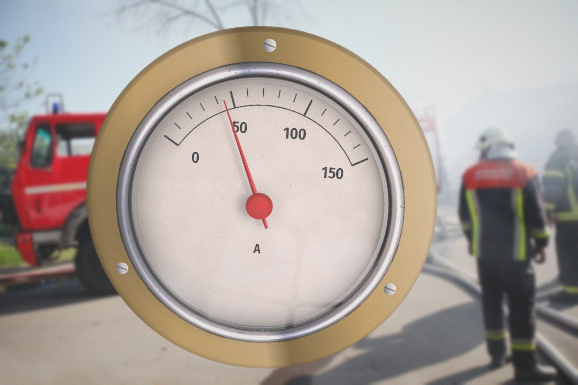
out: 45 A
